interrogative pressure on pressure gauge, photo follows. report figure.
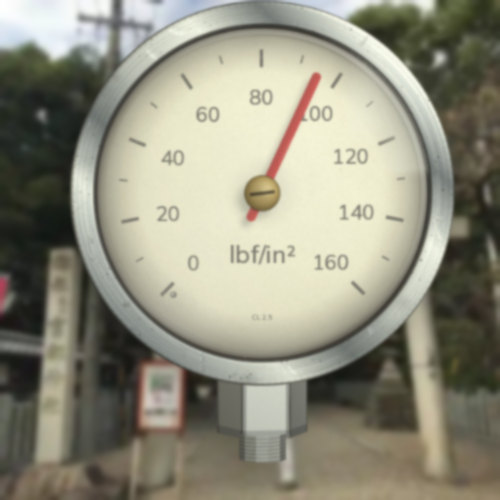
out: 95 psi
